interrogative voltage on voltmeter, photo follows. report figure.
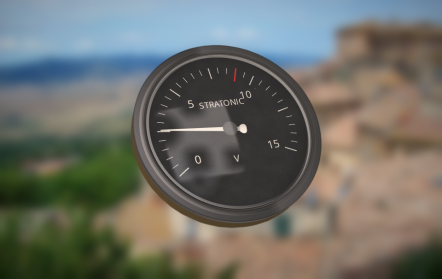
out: 2.5 V
